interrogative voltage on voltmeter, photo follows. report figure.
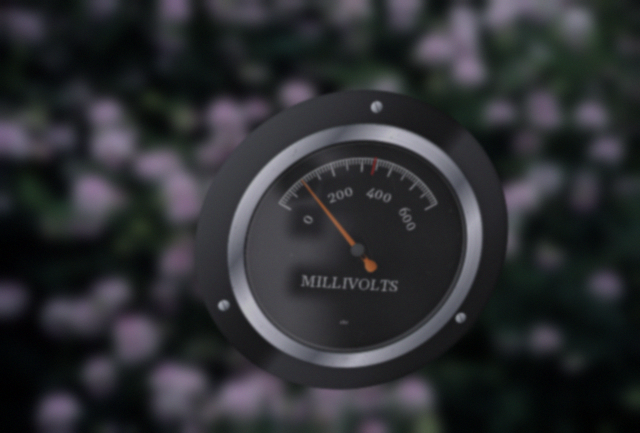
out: 100 mV
